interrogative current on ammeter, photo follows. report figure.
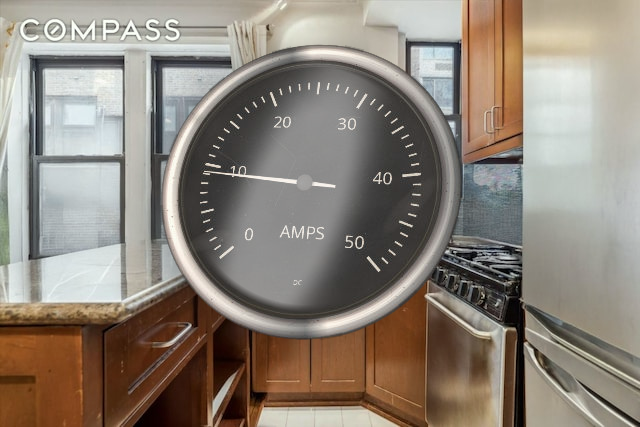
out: 9 A
